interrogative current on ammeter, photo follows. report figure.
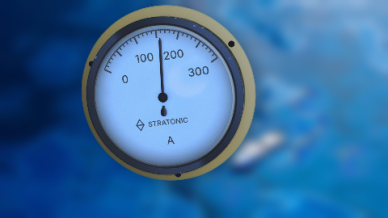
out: 160 A
